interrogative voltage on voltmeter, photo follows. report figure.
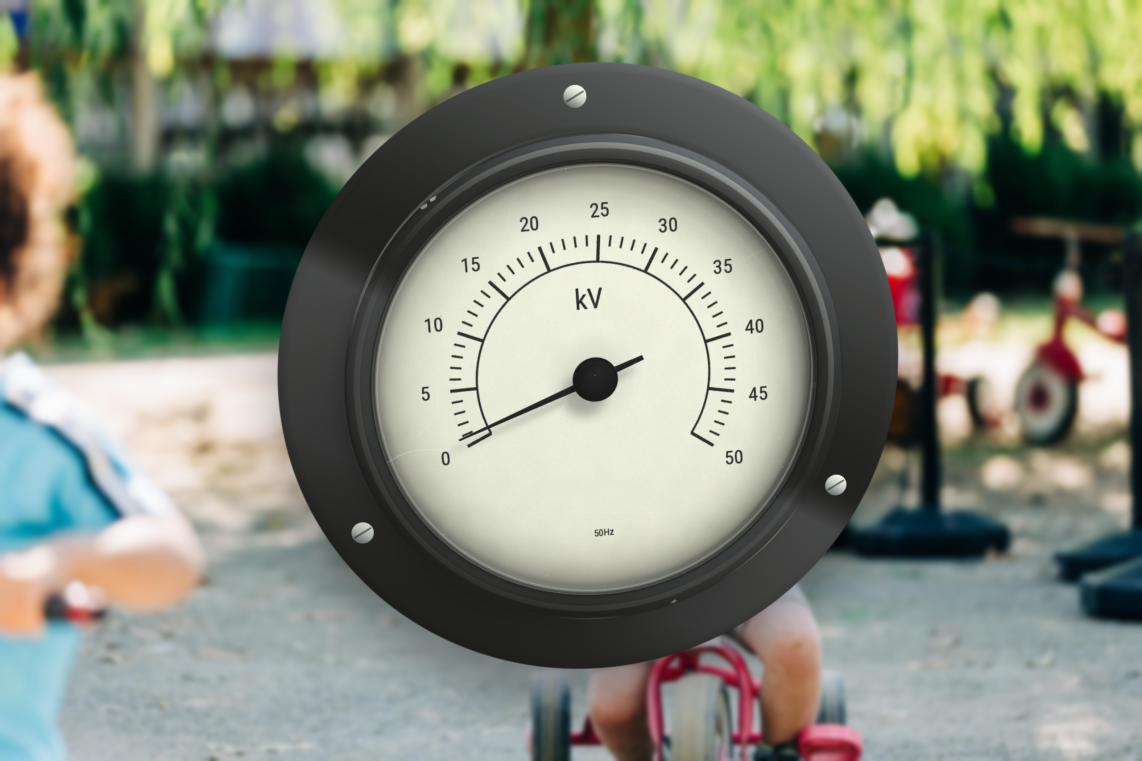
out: 1 kV
